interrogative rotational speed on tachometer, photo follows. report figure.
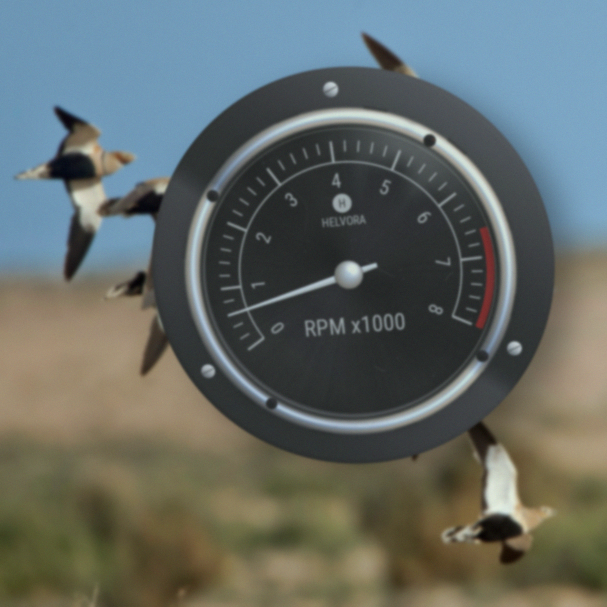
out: 600 rpm
